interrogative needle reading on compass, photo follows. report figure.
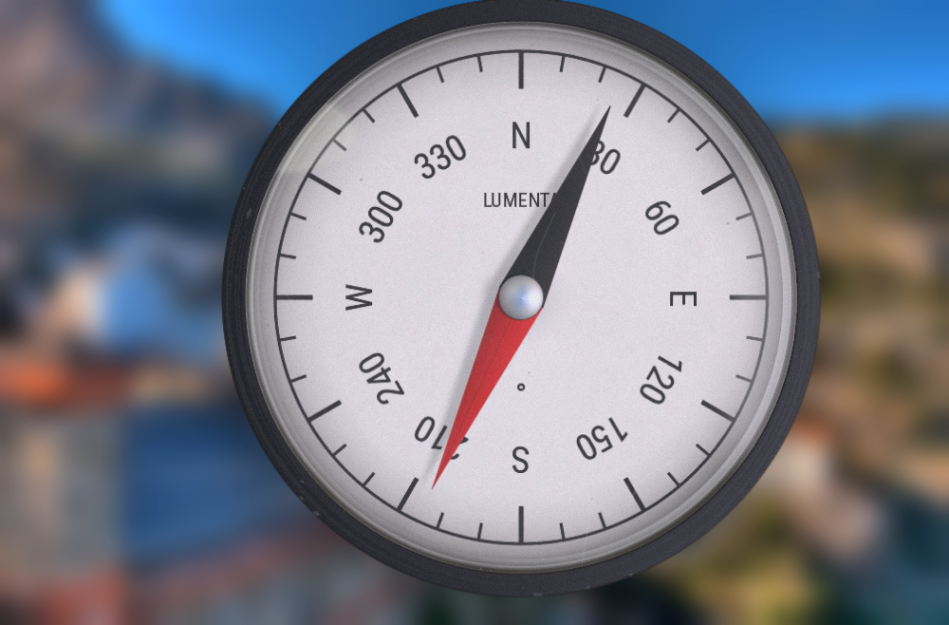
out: 205 °
